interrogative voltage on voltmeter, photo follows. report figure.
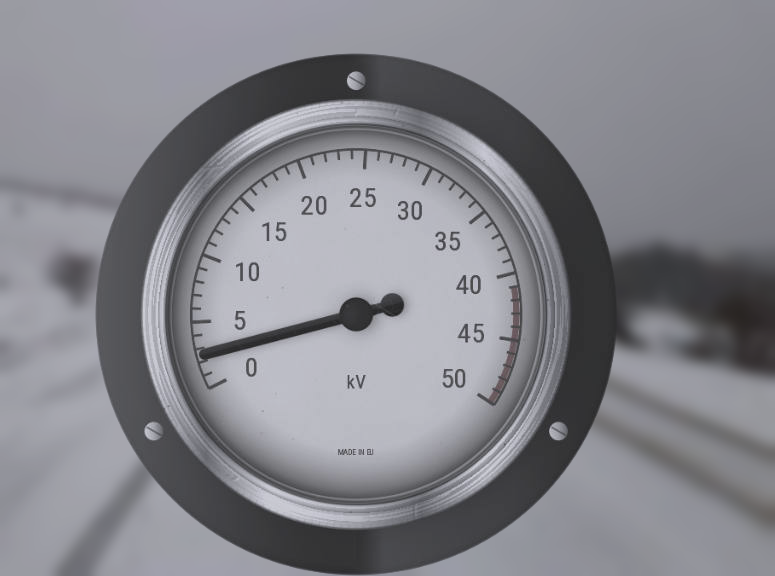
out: 2.5 kV
